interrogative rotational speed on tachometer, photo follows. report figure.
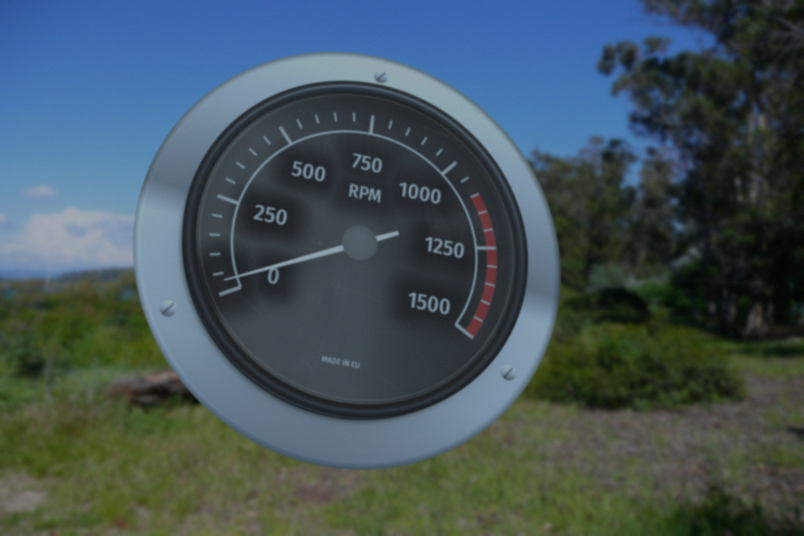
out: 25 rpm
